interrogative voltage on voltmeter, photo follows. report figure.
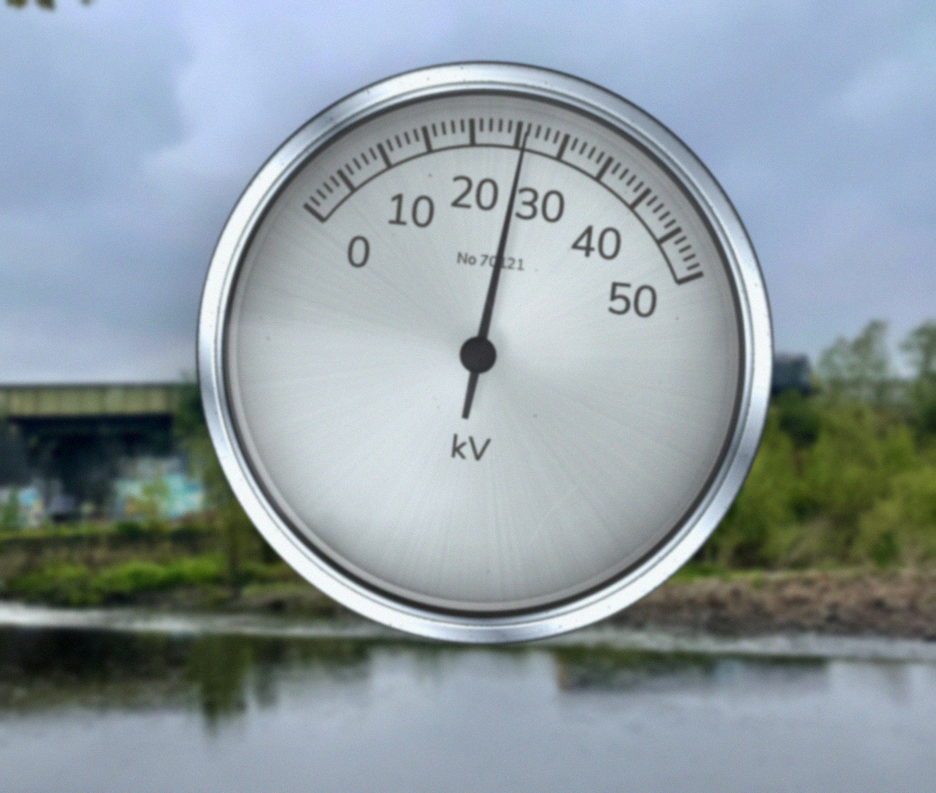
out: 26 kV
